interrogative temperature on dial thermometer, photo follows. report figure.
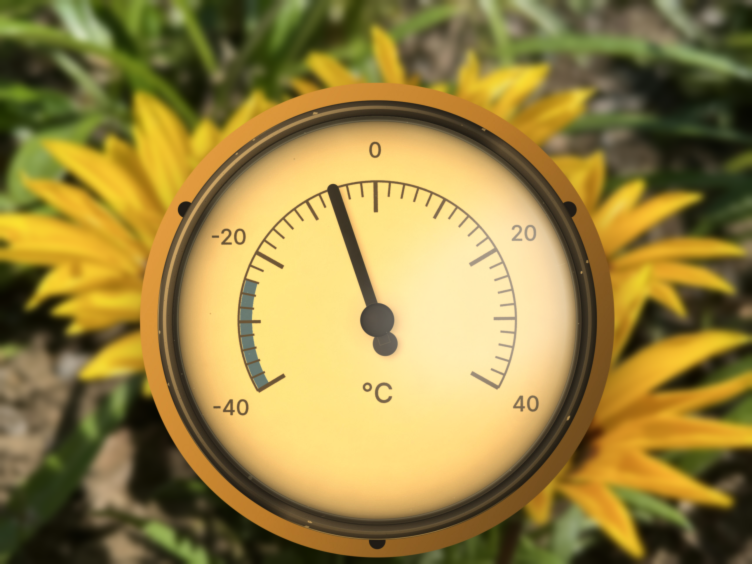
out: -6 °C
